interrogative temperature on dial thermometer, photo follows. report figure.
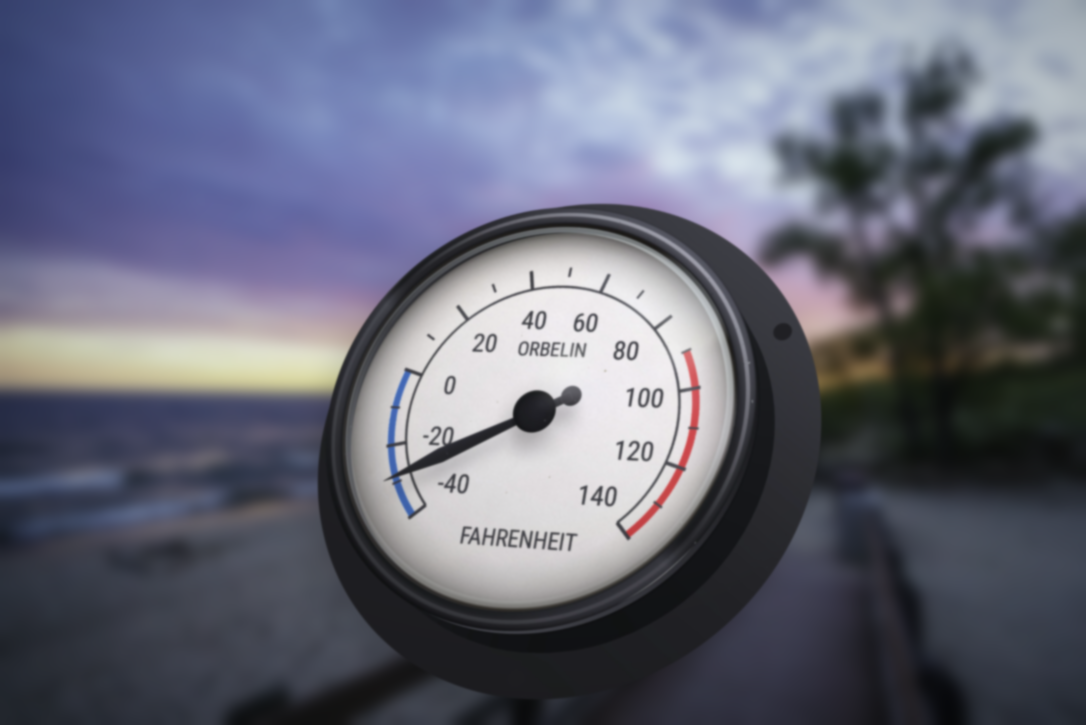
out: -30 °F
